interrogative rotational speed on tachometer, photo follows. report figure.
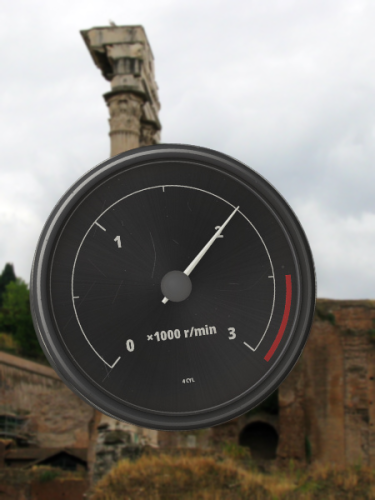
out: 2000 rpm
